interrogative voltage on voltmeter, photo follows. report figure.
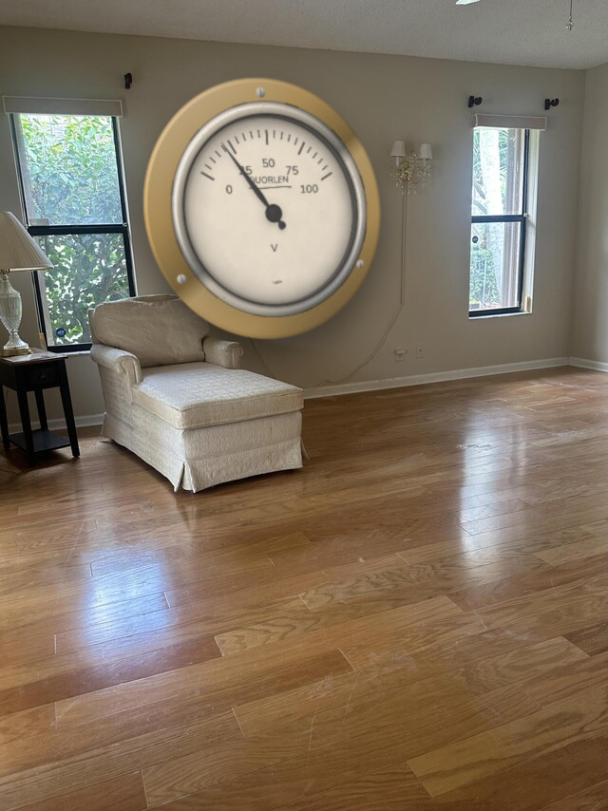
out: 20 V
